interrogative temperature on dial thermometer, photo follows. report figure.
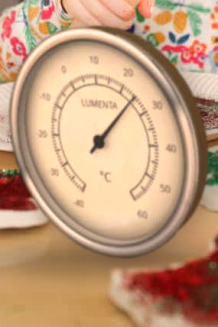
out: 25 °C
